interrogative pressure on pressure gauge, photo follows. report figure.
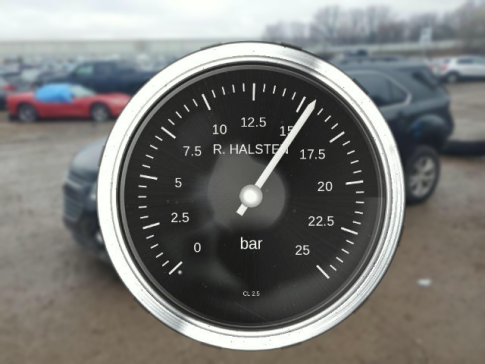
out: 15.5 bar
